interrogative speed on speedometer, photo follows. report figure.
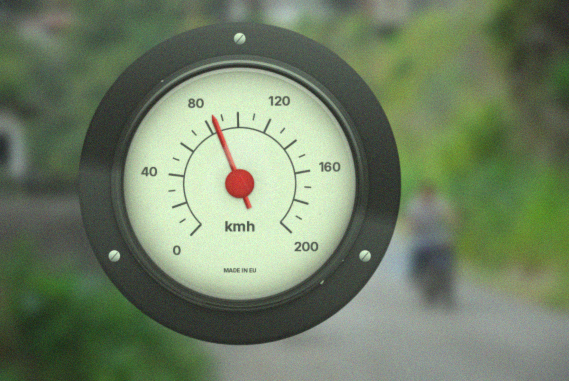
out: 85 km/h
